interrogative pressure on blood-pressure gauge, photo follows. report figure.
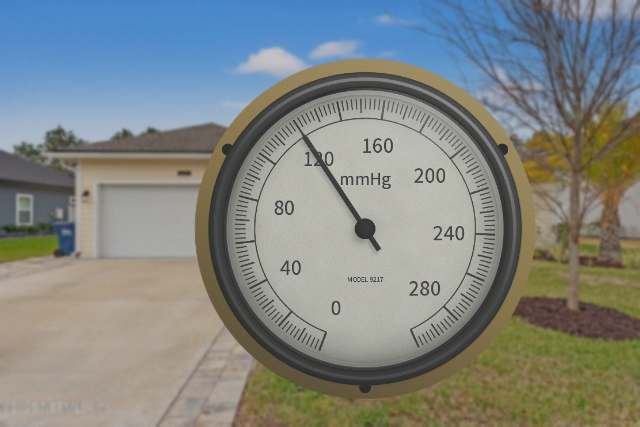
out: 120 mmHg
